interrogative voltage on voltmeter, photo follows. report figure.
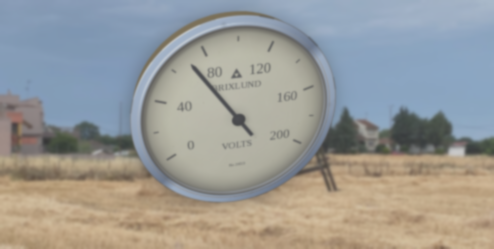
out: 70 V
